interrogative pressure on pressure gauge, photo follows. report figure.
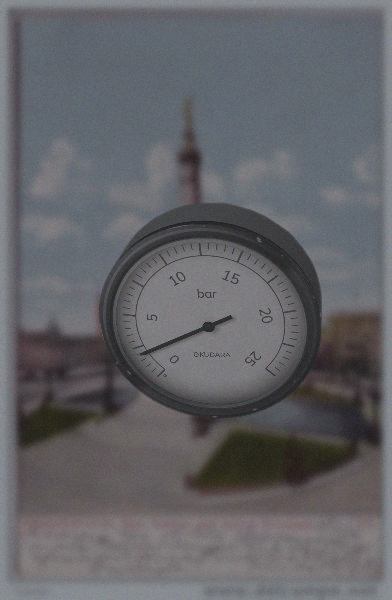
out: 2 bar
